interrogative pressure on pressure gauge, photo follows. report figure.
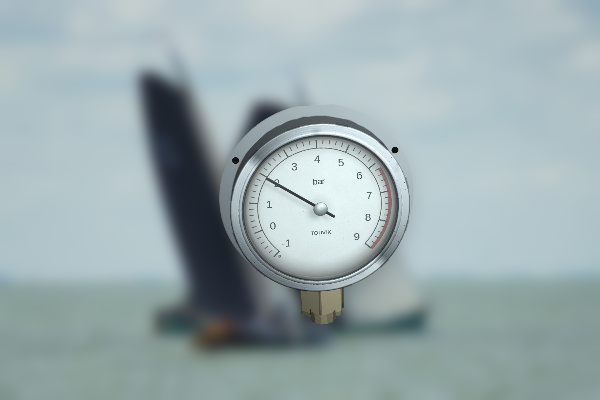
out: 2 bar
